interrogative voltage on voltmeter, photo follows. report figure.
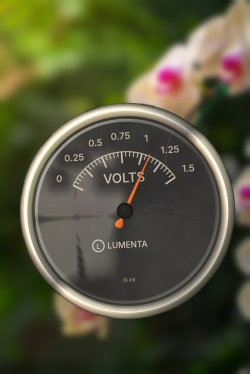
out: 1.1 V
